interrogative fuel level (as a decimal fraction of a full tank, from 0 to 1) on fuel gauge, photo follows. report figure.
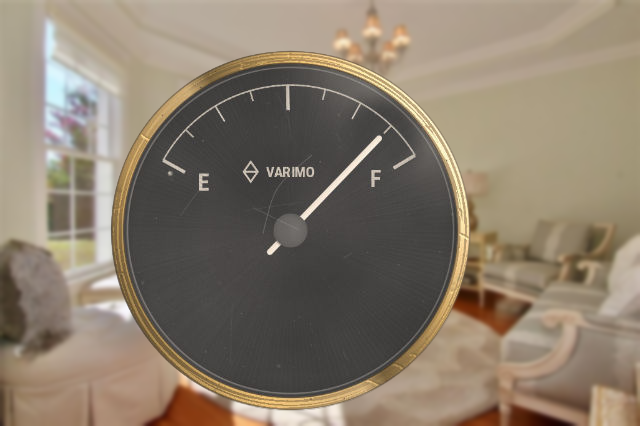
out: 0.875
